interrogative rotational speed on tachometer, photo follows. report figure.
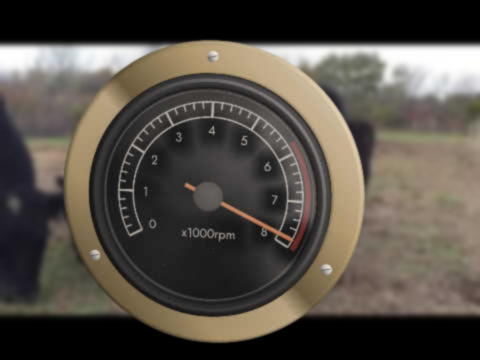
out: 7800 rpm
